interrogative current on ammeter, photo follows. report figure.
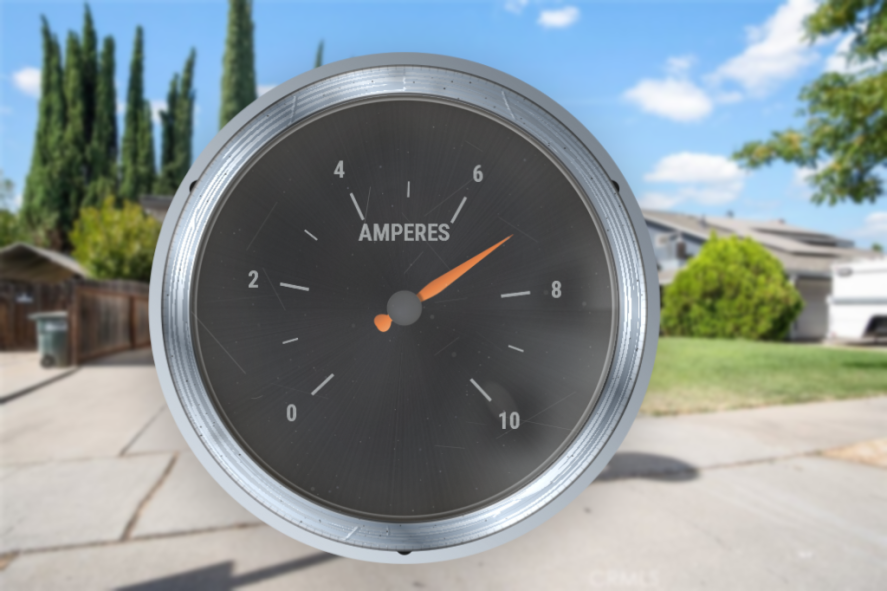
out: 7 A
